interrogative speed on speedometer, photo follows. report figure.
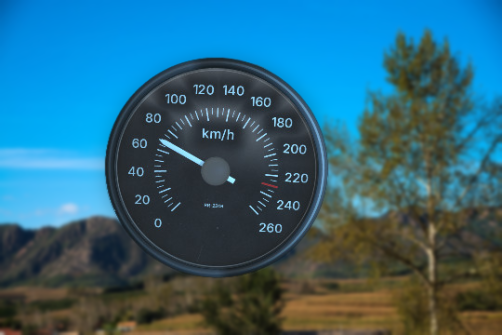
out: 70 km/h
